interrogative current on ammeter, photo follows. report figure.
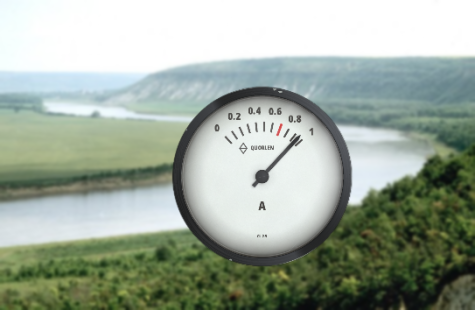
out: 0.95 A
